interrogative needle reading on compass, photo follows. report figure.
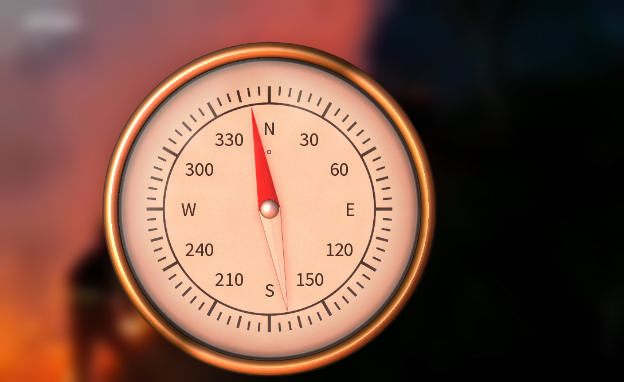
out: 350 °
